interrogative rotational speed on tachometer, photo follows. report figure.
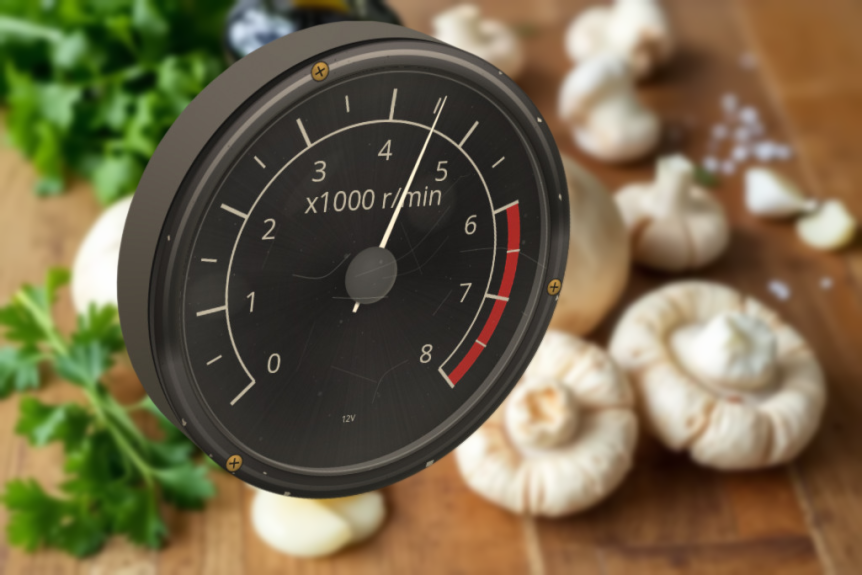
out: 4500 rpm
